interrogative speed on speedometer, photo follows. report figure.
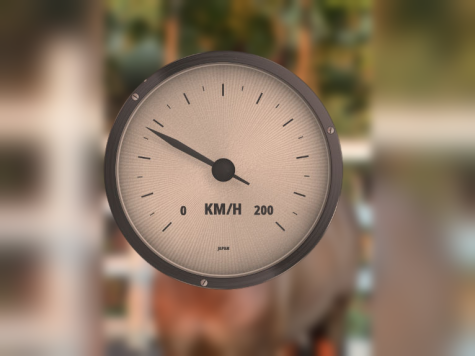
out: 55 km/h
